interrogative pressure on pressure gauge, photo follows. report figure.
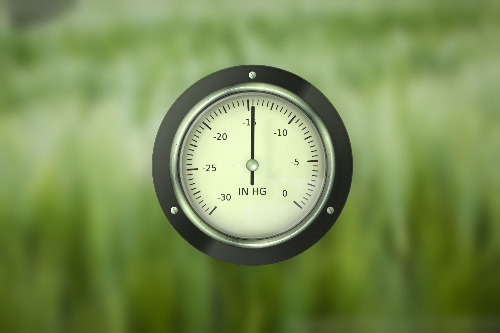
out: -14.5 inHg
